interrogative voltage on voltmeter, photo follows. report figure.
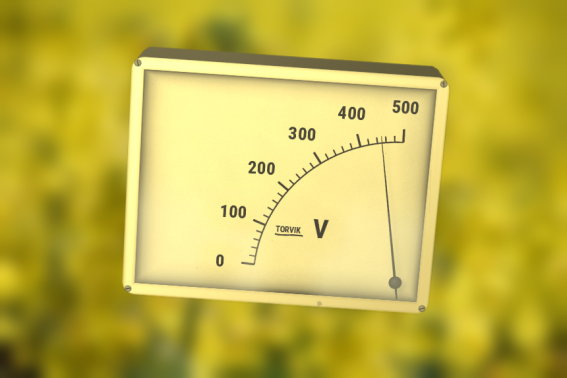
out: 450 V
